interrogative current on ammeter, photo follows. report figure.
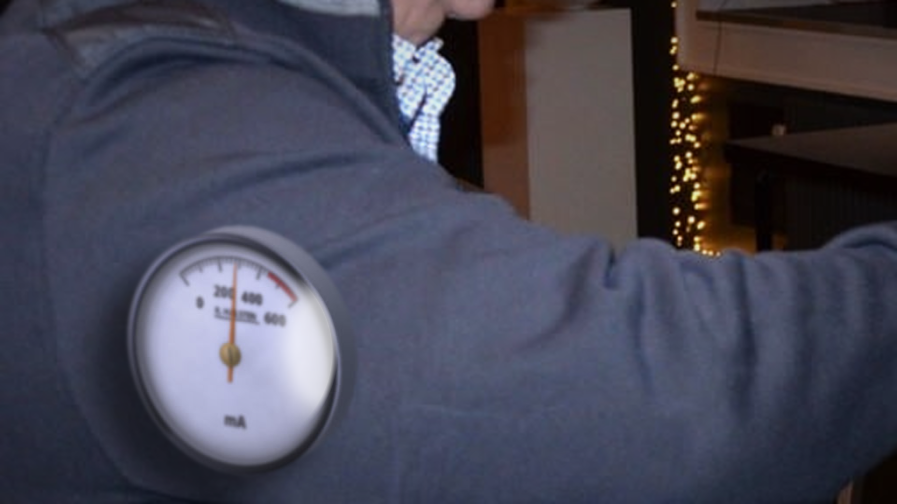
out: 300 mA
